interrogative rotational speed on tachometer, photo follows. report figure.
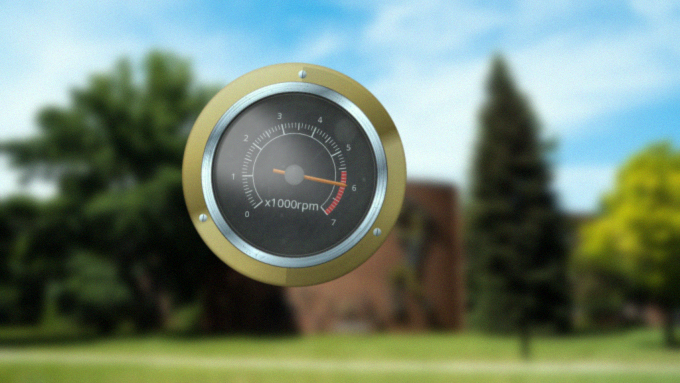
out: 6000 rpm
